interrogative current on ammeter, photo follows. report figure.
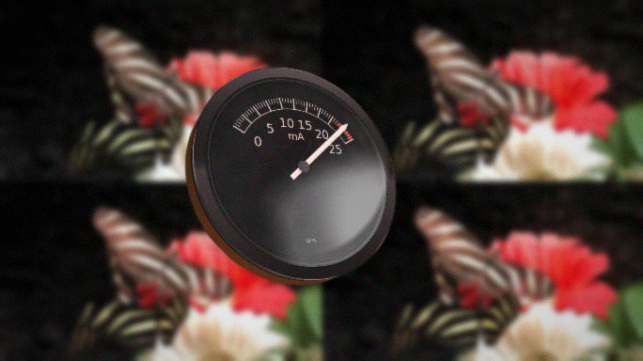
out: 22.5 mA
